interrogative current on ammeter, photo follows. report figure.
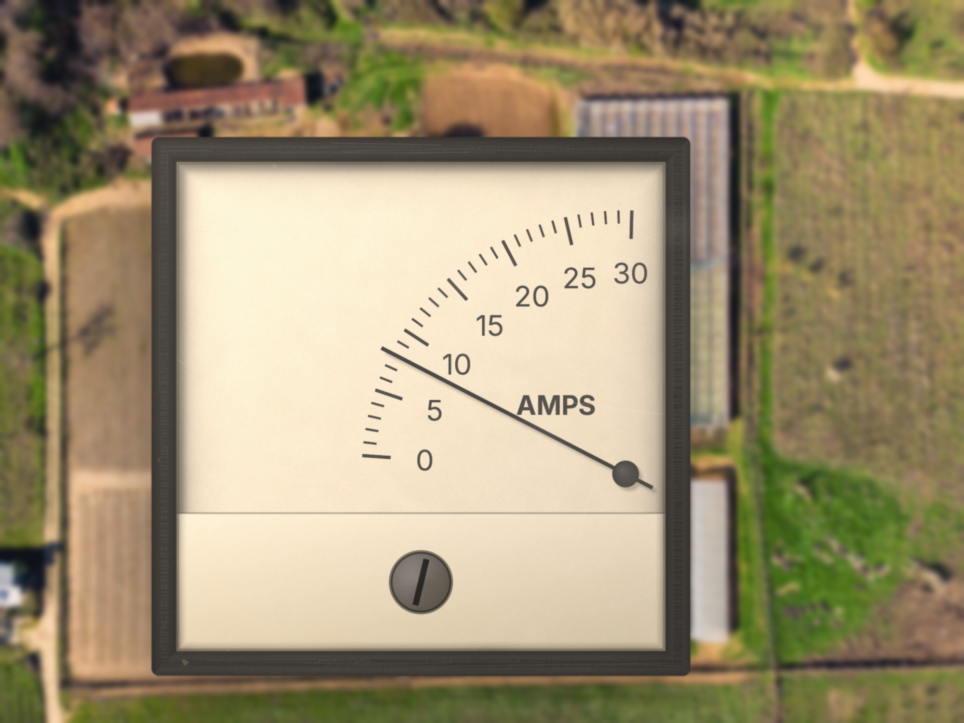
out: 8 A
